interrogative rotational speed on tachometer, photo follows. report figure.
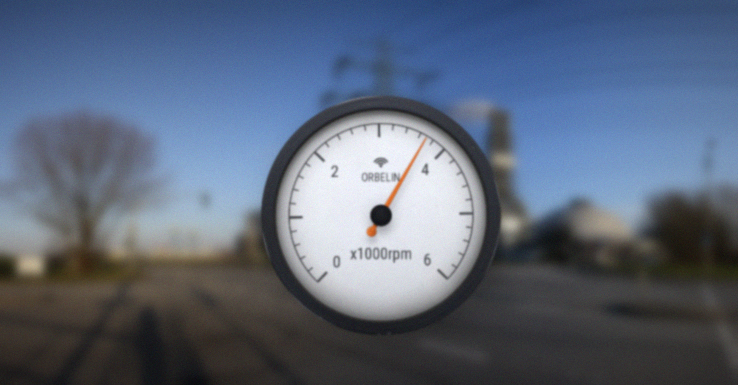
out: 3700 rpm
